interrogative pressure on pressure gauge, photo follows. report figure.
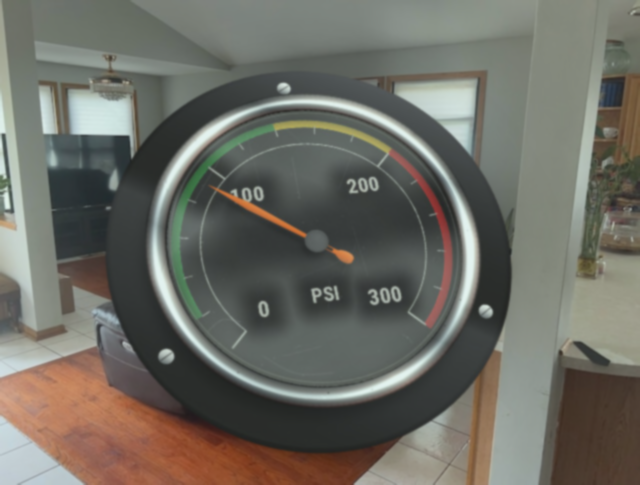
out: 90 psi
